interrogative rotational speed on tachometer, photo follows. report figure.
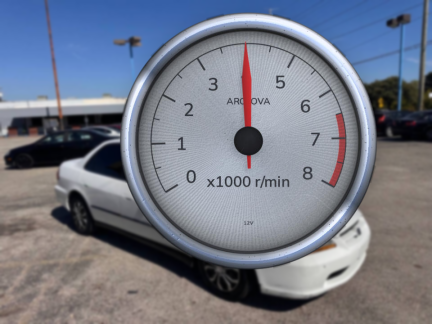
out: 4000 rpm
